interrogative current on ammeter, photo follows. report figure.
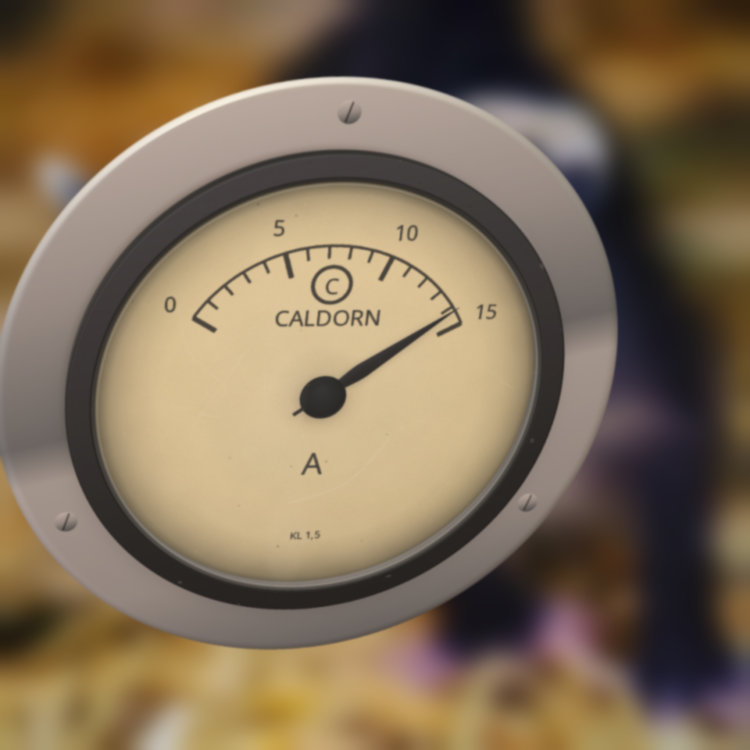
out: 14 A
